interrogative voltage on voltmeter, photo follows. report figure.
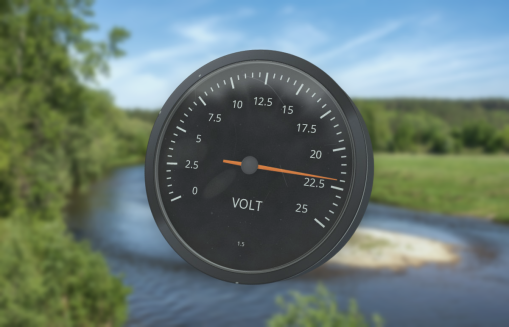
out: 22 V
